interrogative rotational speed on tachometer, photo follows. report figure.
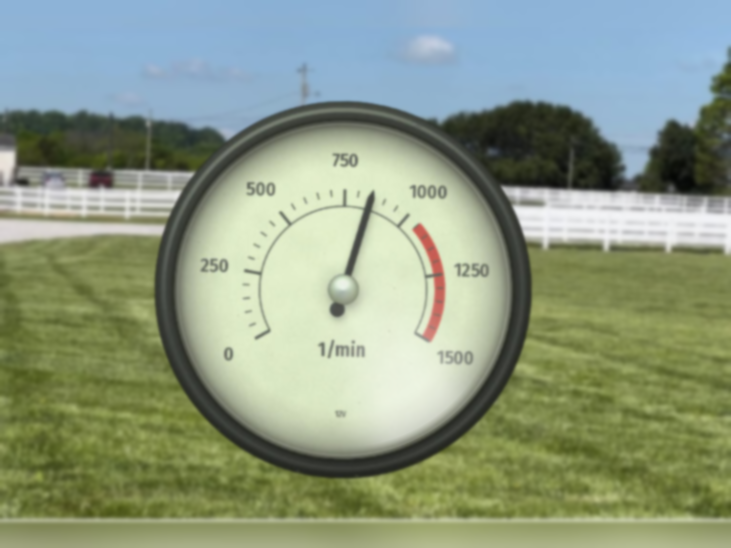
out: 850 rpm
